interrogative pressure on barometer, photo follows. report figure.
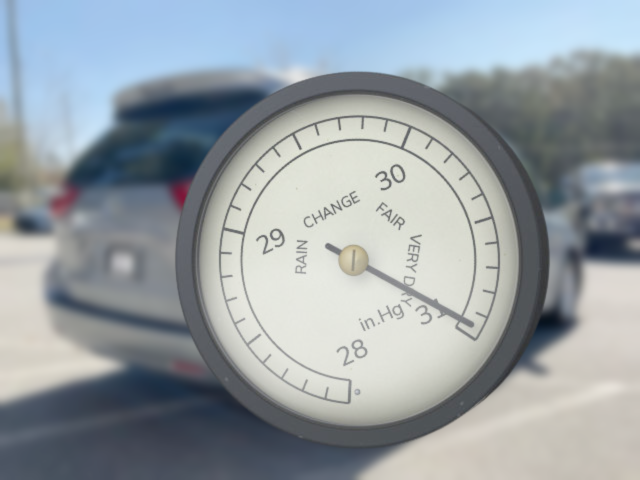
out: 30.95 inHg
